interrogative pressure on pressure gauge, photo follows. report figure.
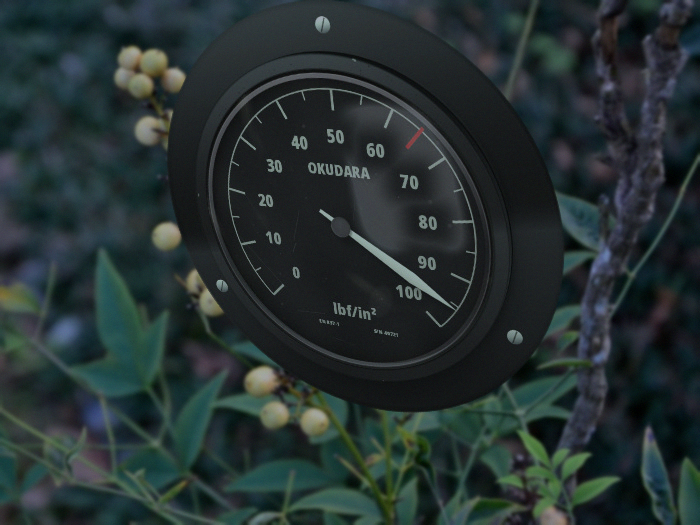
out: 95 psi
